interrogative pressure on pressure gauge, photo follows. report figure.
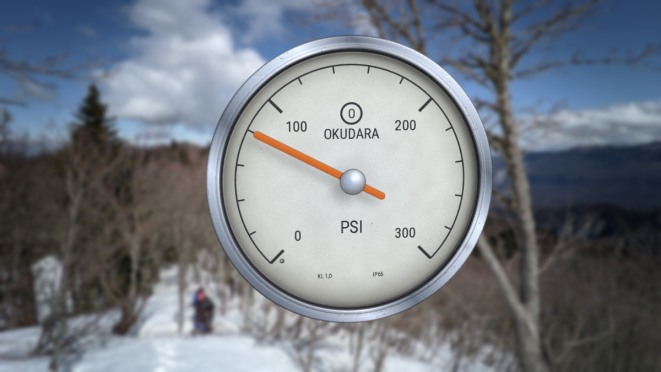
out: 80 psi
